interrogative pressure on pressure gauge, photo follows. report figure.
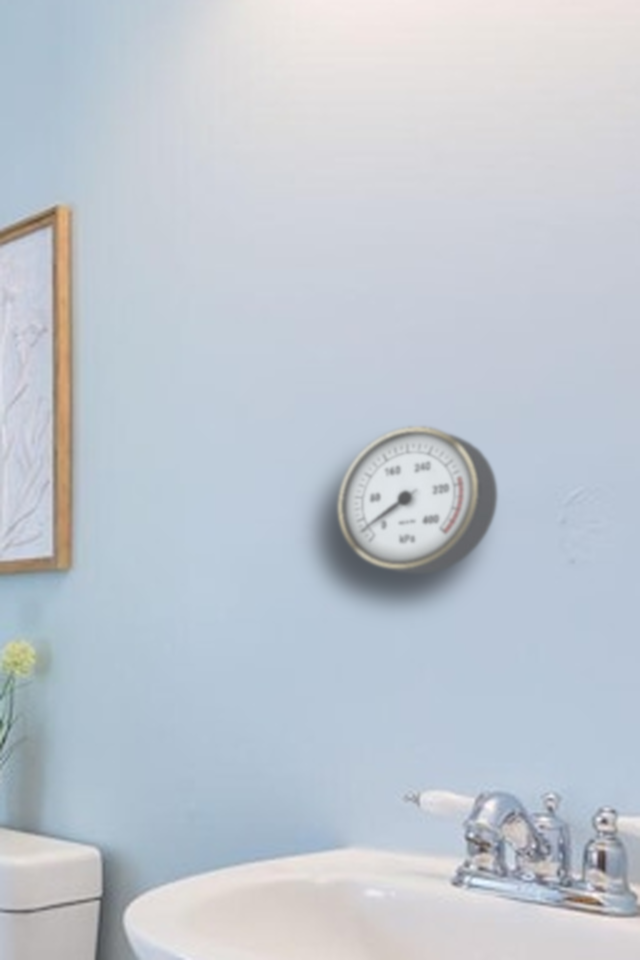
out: 20 kPa
